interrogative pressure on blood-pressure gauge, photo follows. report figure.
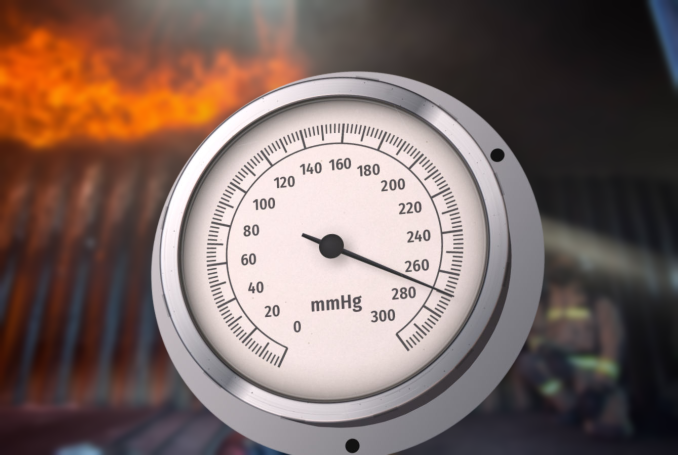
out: 270 mmHg
